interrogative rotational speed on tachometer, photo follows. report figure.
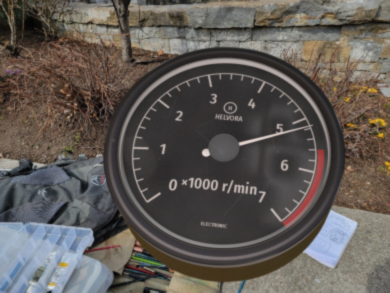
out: 5200 rpm
